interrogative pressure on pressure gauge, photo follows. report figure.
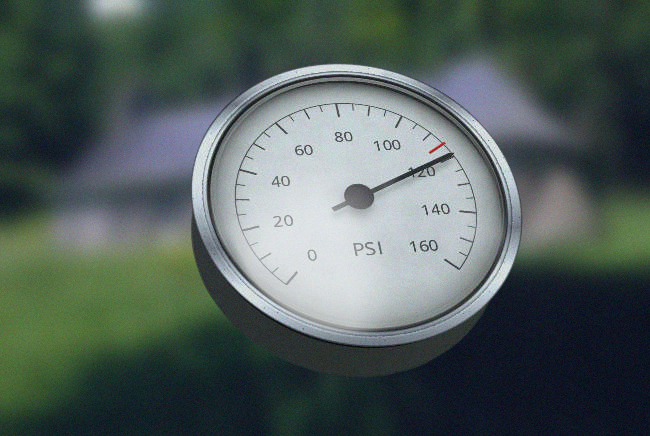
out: 120 psi
